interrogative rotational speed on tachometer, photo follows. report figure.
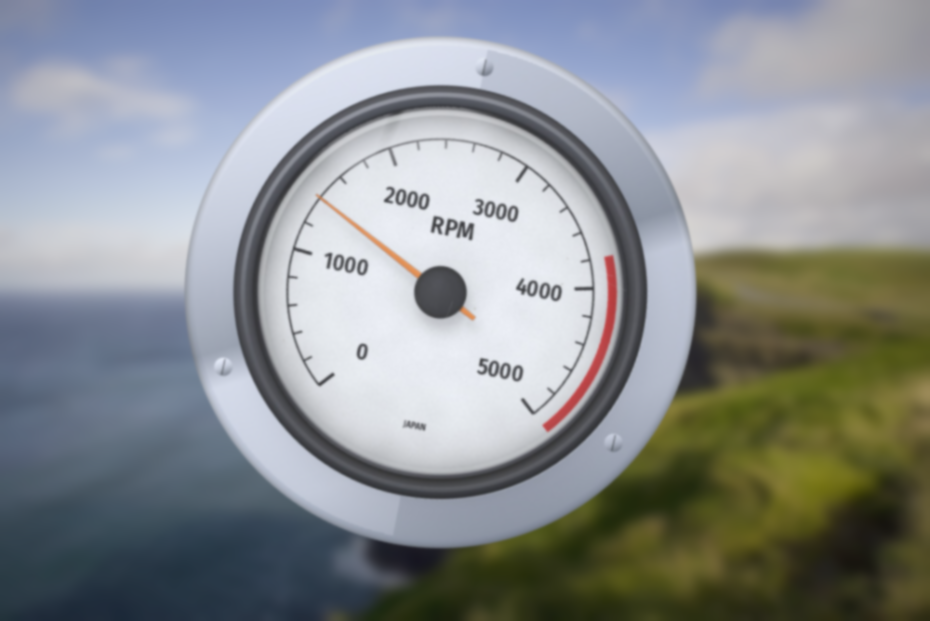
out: 1400 rpm
